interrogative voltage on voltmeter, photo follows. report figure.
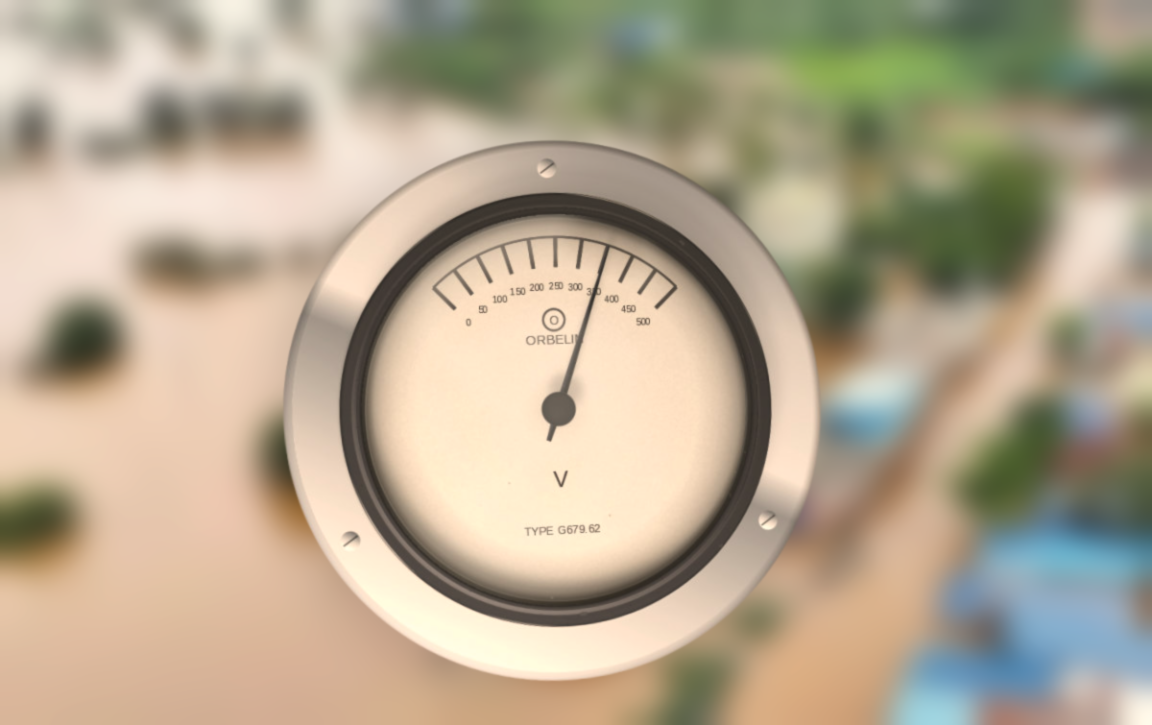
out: 350 V
